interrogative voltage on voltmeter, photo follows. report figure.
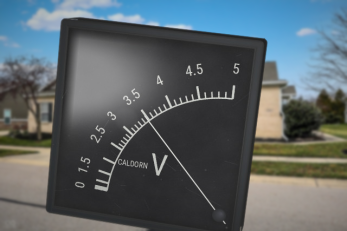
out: 3.5 V
